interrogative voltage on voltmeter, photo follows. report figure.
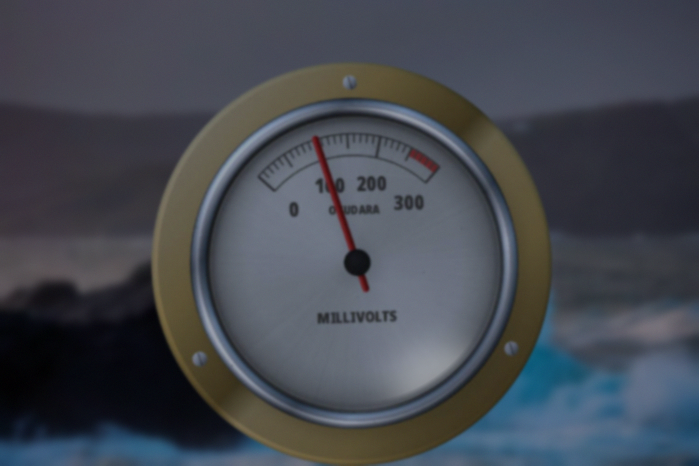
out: 100 mV
